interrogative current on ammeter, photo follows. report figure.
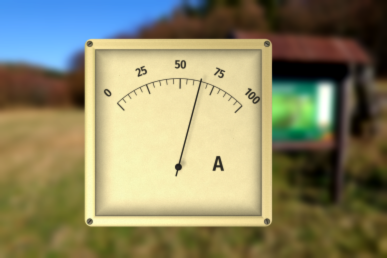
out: 65 A
